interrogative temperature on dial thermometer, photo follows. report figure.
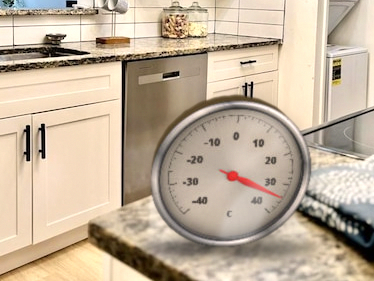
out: 34 °C
